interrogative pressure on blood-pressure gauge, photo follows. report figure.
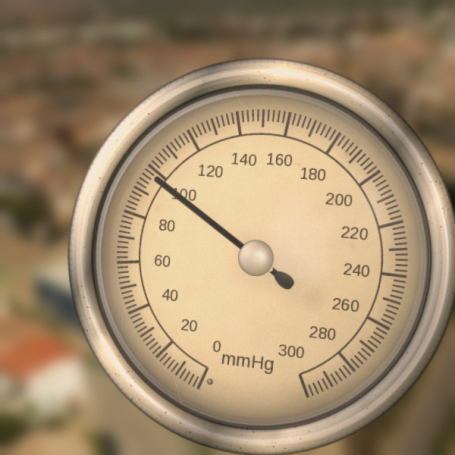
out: 98 mmHg
